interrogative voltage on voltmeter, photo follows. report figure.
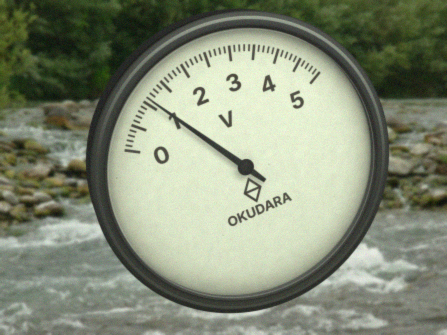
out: 1.1 V
